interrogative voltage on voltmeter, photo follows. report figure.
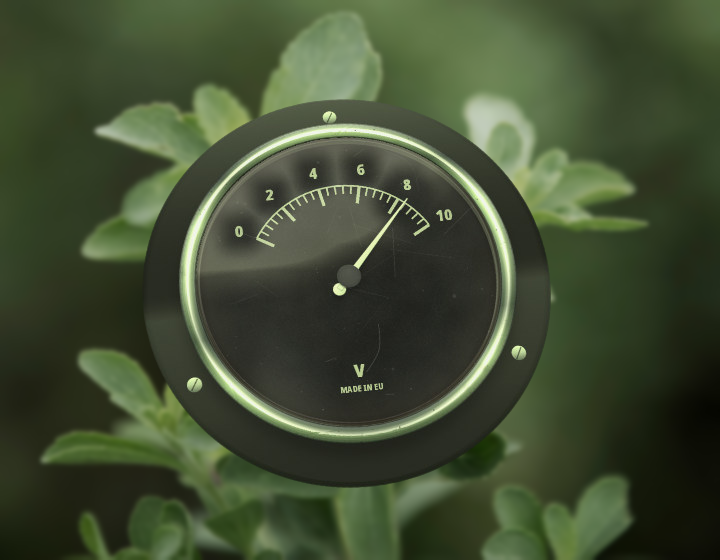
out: 8.4 V
